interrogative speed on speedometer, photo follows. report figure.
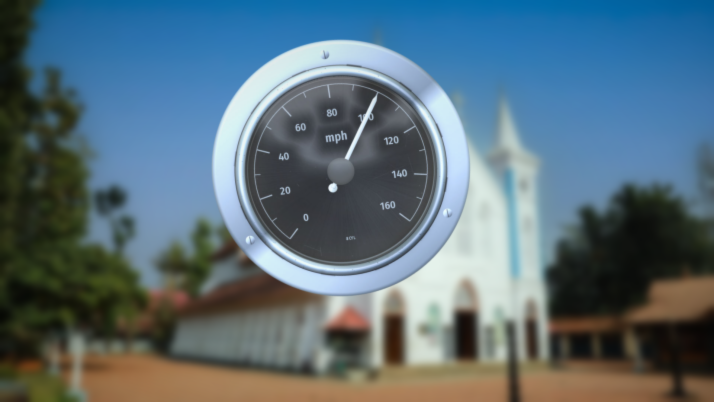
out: 100 mph
